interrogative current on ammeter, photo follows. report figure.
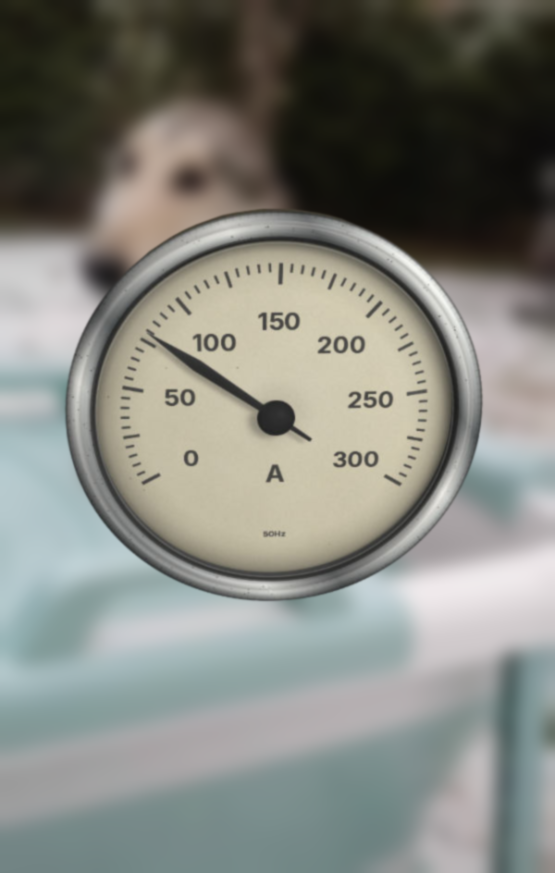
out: 80 A
